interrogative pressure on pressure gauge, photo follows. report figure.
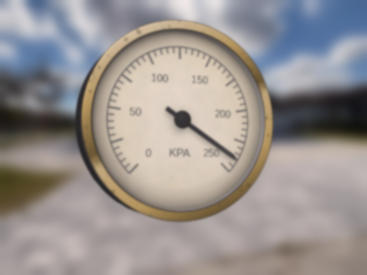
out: 240 kPa
